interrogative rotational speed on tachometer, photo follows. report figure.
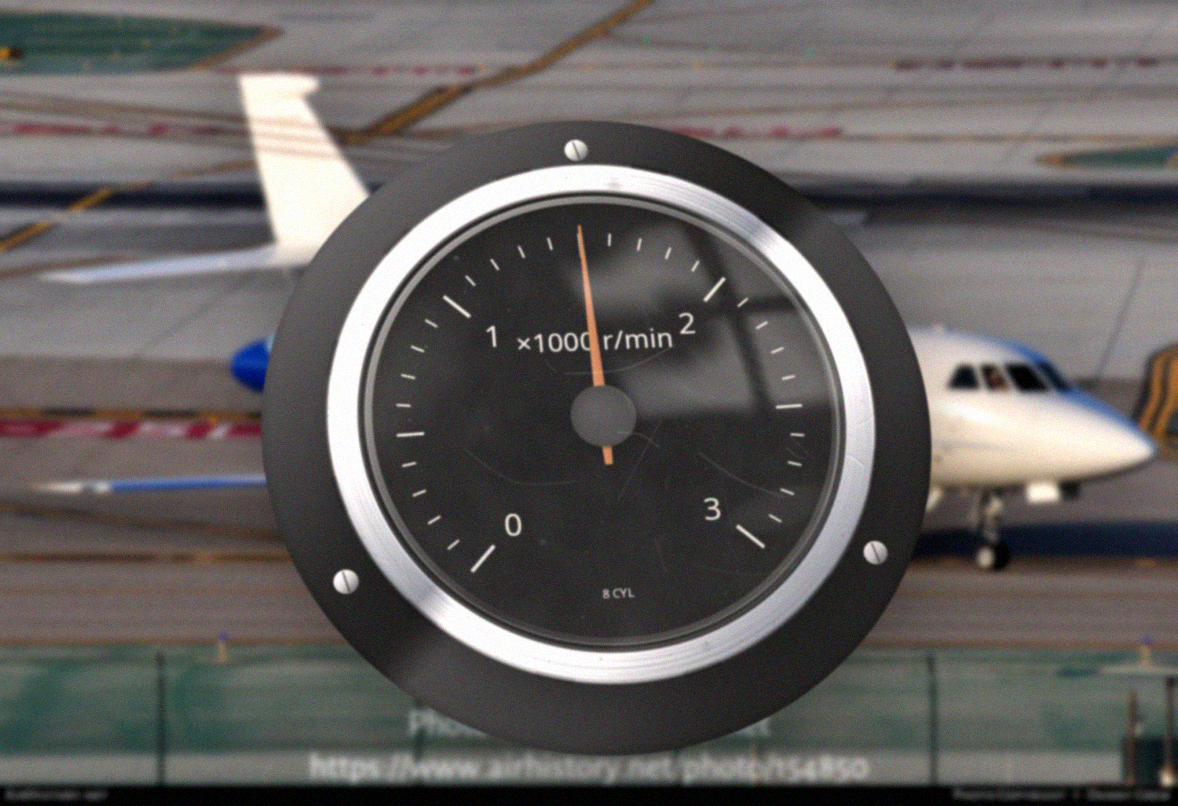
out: 1500 rpm
